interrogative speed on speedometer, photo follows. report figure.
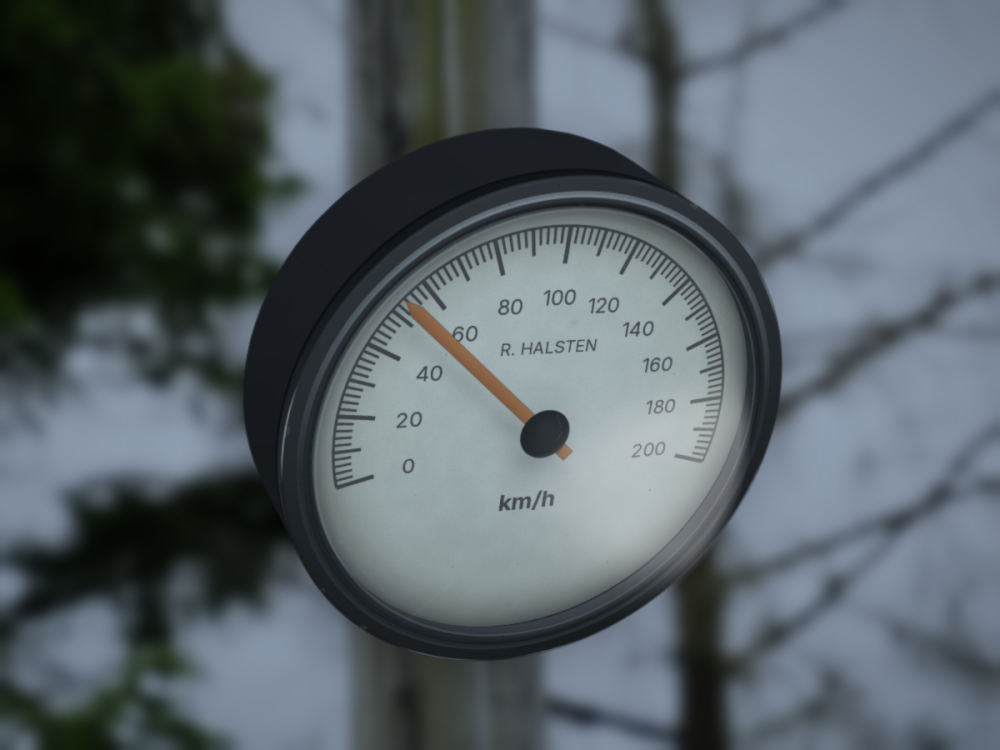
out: 54 km/h
